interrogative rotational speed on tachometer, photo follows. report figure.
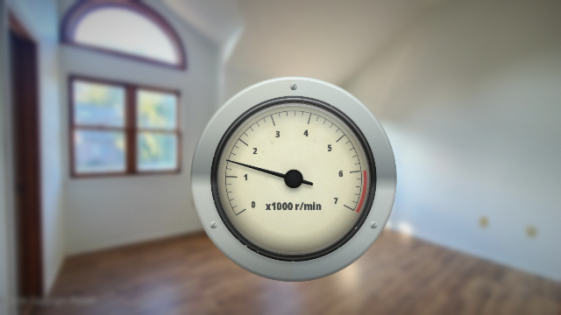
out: 1400 rpm
